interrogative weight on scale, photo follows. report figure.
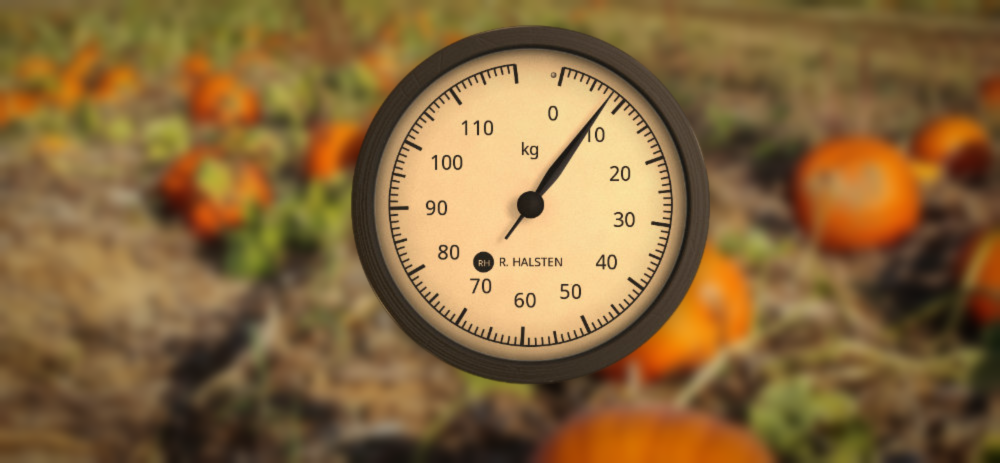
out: 8 kg
